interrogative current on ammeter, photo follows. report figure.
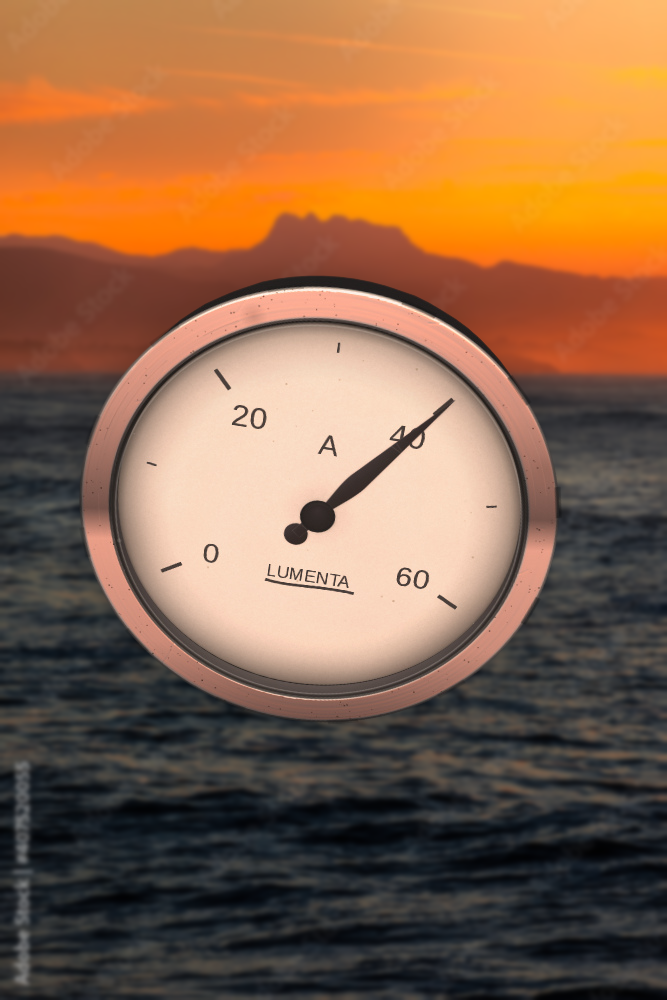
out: 40 A
